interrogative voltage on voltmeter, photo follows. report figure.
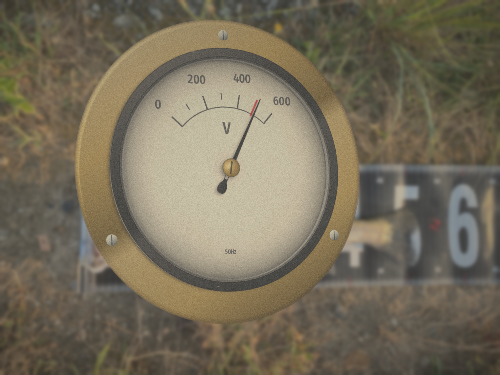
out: 500 V
